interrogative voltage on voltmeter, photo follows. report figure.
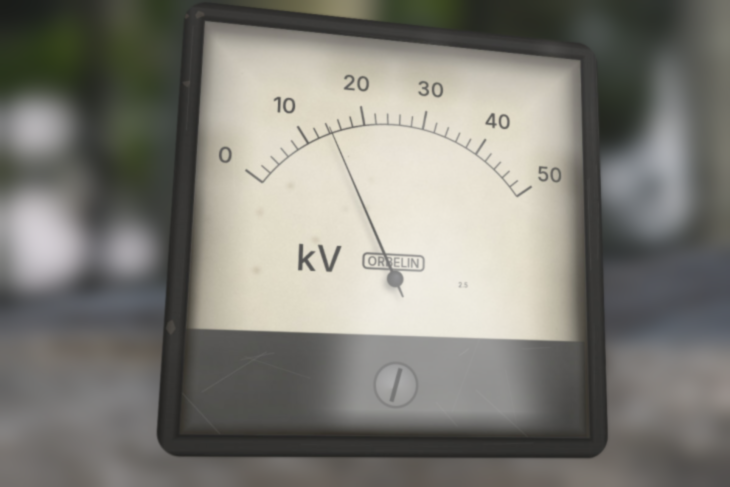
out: 14 kV
